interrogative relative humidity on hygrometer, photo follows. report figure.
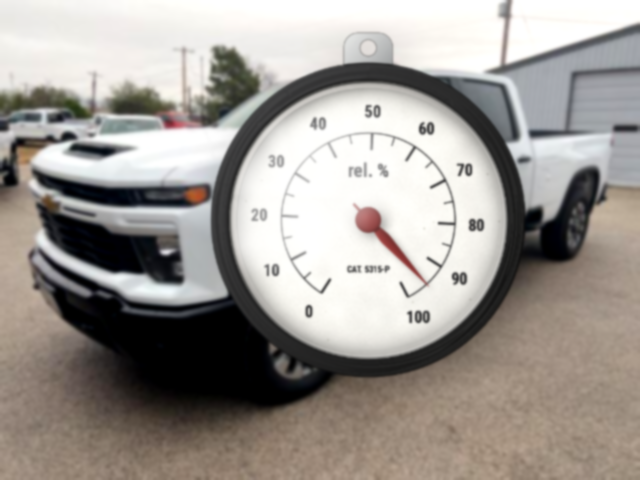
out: 95 %
